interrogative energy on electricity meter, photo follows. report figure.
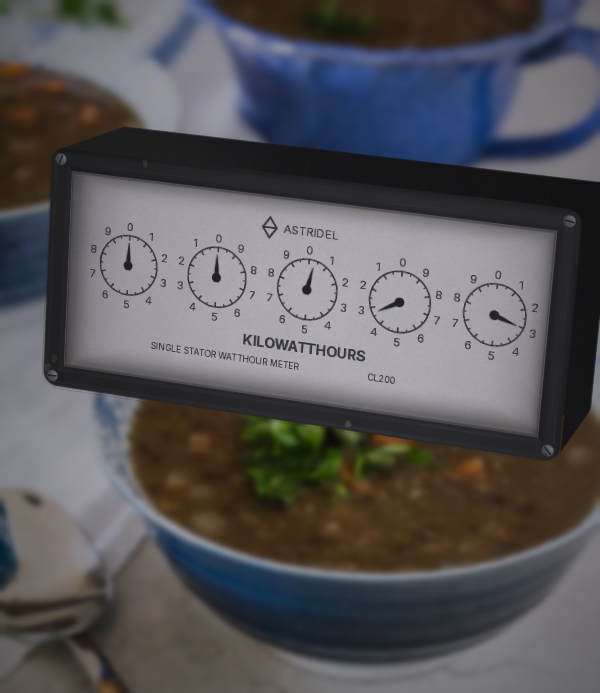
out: 33 kWh
